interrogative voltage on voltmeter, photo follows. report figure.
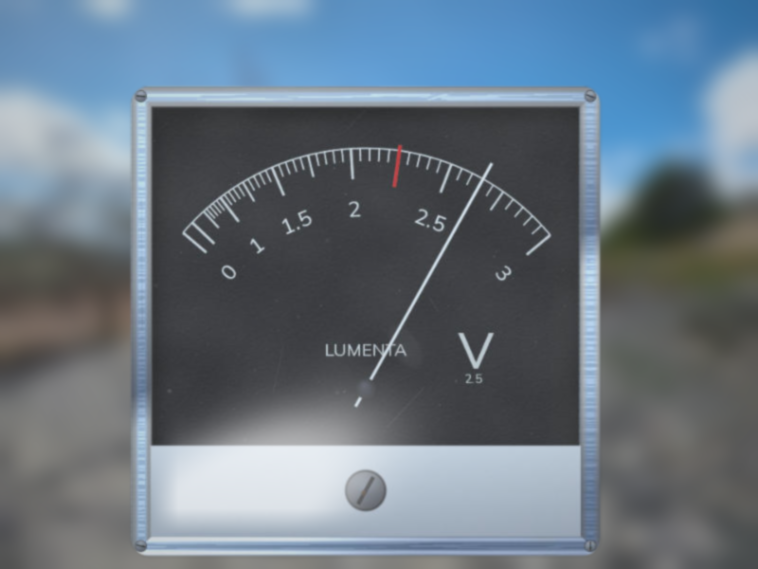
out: 2.65 V
